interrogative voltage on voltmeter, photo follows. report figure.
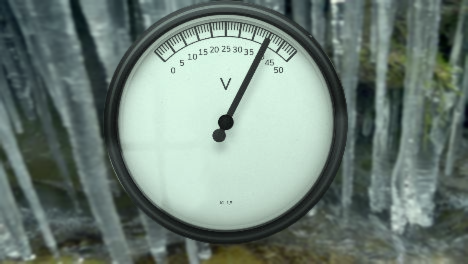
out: 40 V
